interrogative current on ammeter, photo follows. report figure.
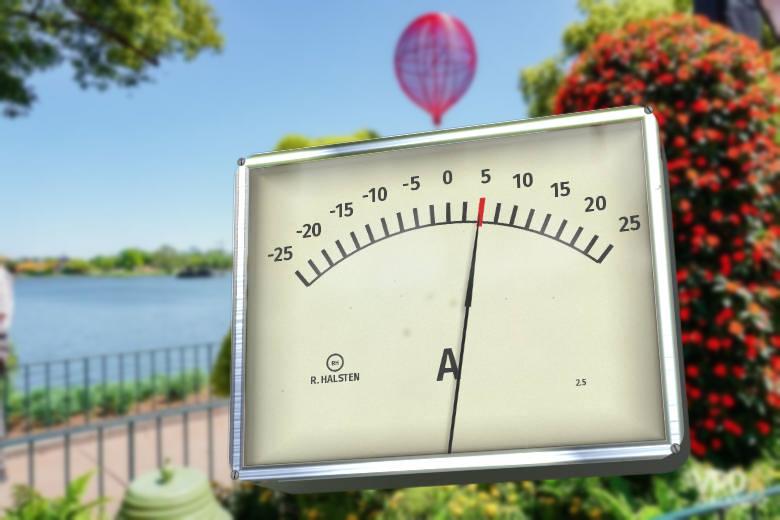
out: 5 A
